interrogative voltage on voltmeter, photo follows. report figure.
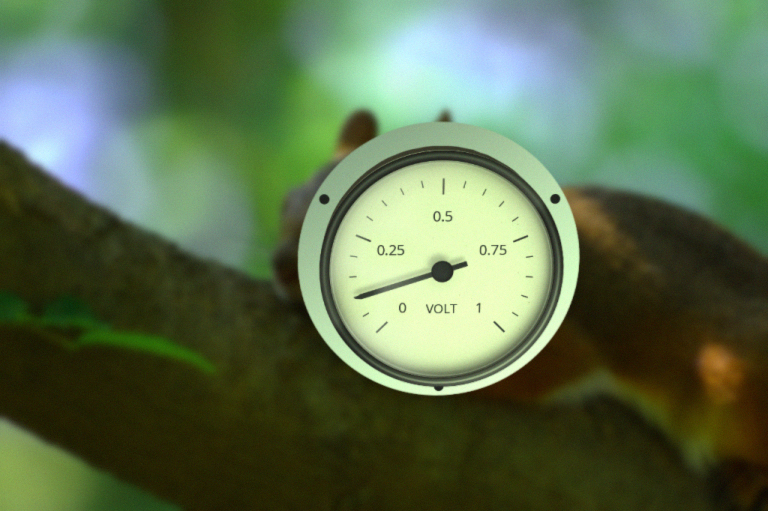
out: 0.1 V
